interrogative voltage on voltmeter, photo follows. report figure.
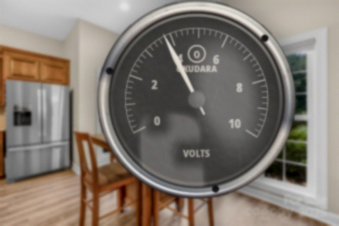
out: 3.8 V
